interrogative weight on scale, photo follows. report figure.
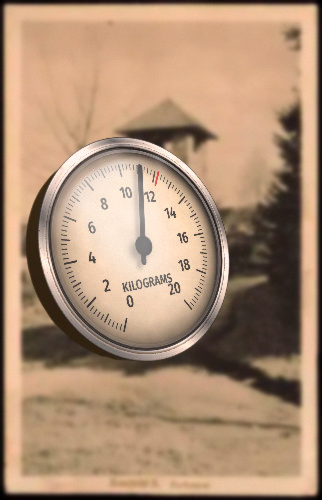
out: 11 kg
